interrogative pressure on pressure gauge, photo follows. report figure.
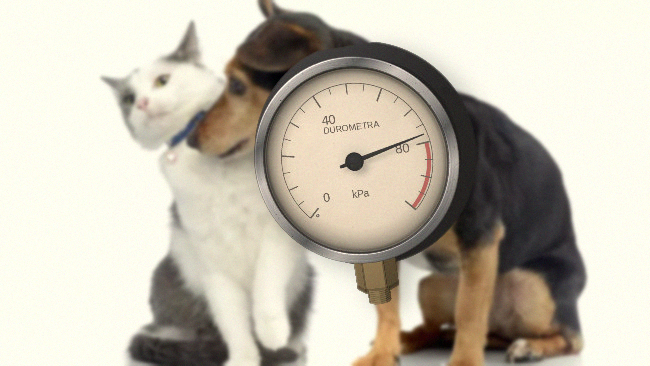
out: 77.5 kPa
